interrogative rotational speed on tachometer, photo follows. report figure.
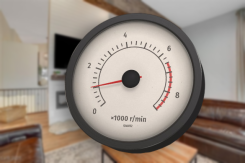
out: 1000 rpm
